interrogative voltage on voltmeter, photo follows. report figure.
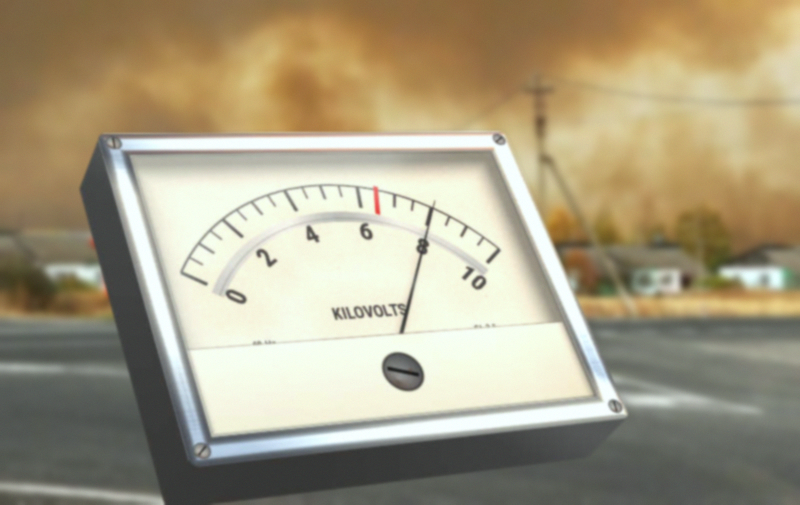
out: 8 kV
